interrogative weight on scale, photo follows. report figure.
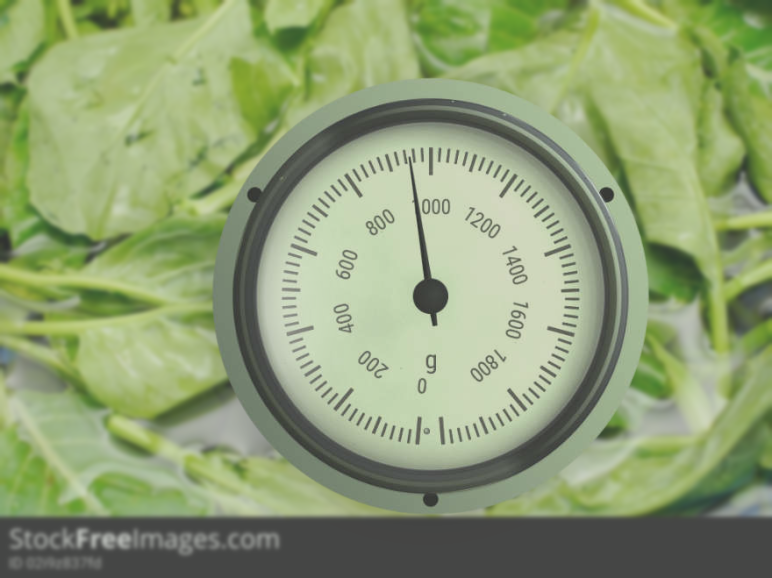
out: 950 g
